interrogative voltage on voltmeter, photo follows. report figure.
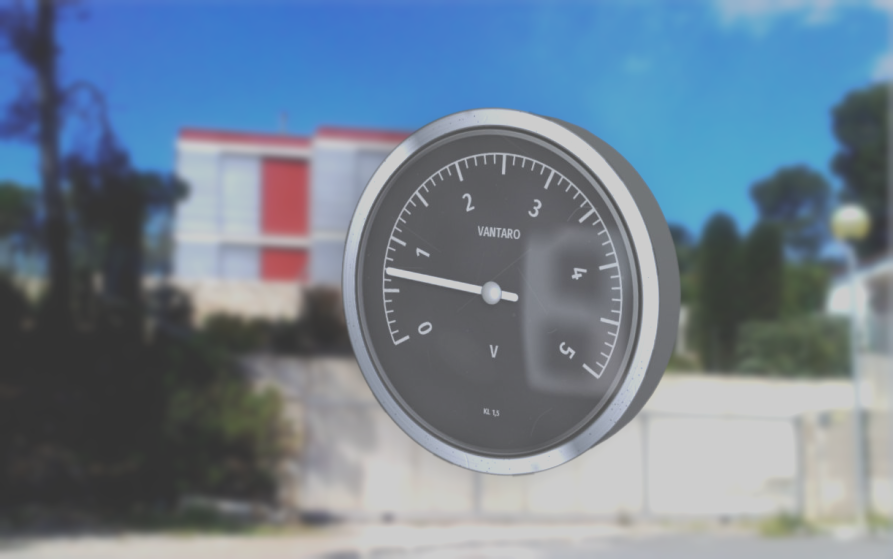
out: 0.7 V
